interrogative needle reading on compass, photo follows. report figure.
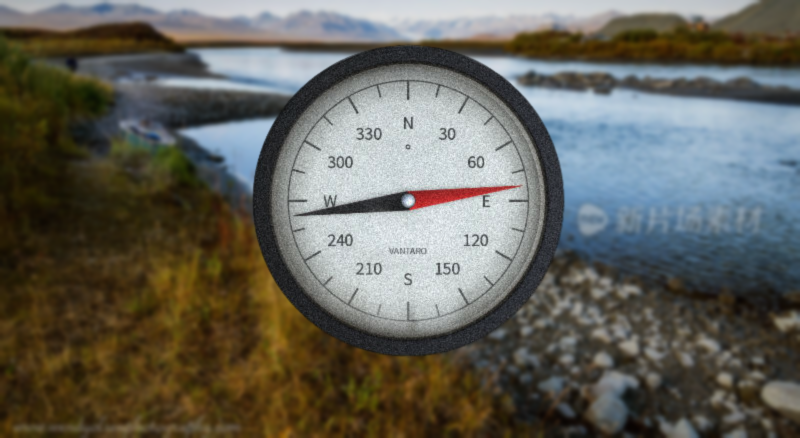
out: 82.5 °
